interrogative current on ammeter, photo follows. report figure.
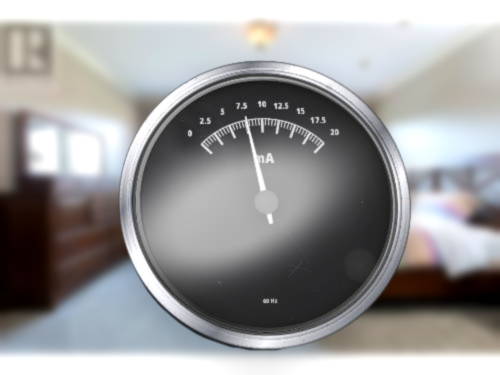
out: 7.5 mA
